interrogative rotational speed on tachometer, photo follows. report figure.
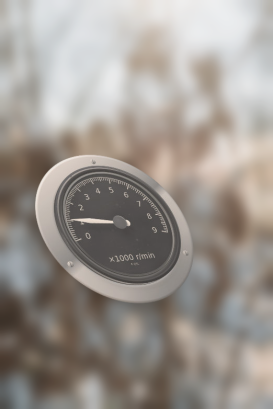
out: 1000 rpm
